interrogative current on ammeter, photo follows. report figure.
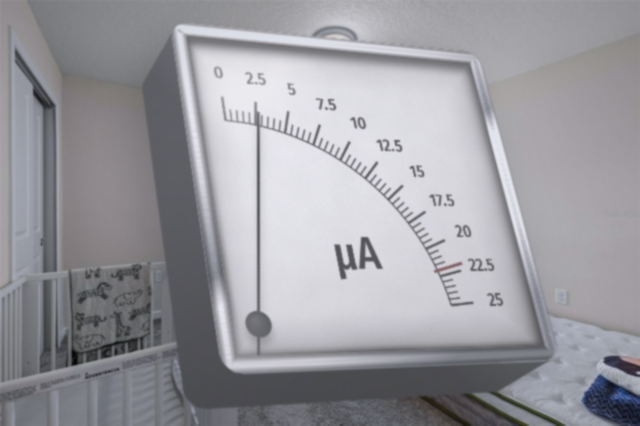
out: 2.5 µA
